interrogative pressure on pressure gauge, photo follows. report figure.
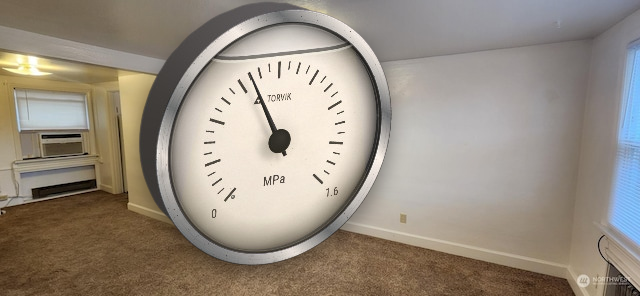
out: 0.65 MPa
